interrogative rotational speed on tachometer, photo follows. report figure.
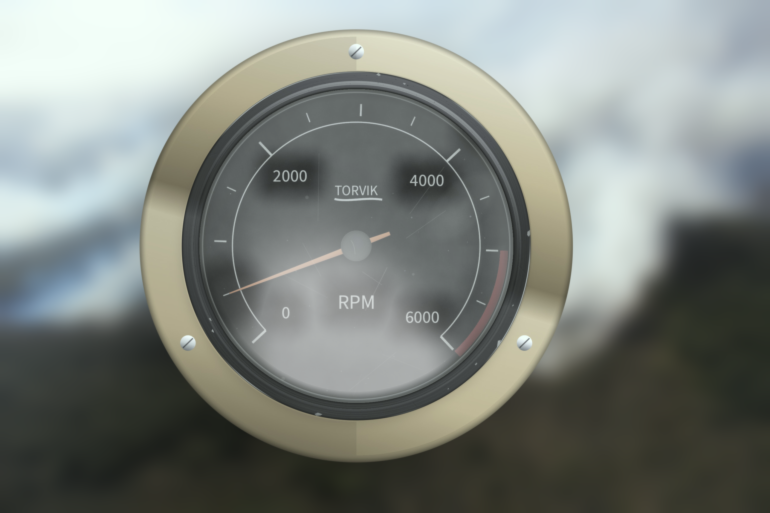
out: 500 rpm
